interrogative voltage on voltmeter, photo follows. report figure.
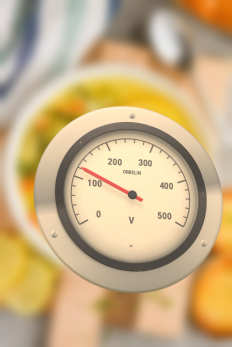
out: 120 V
